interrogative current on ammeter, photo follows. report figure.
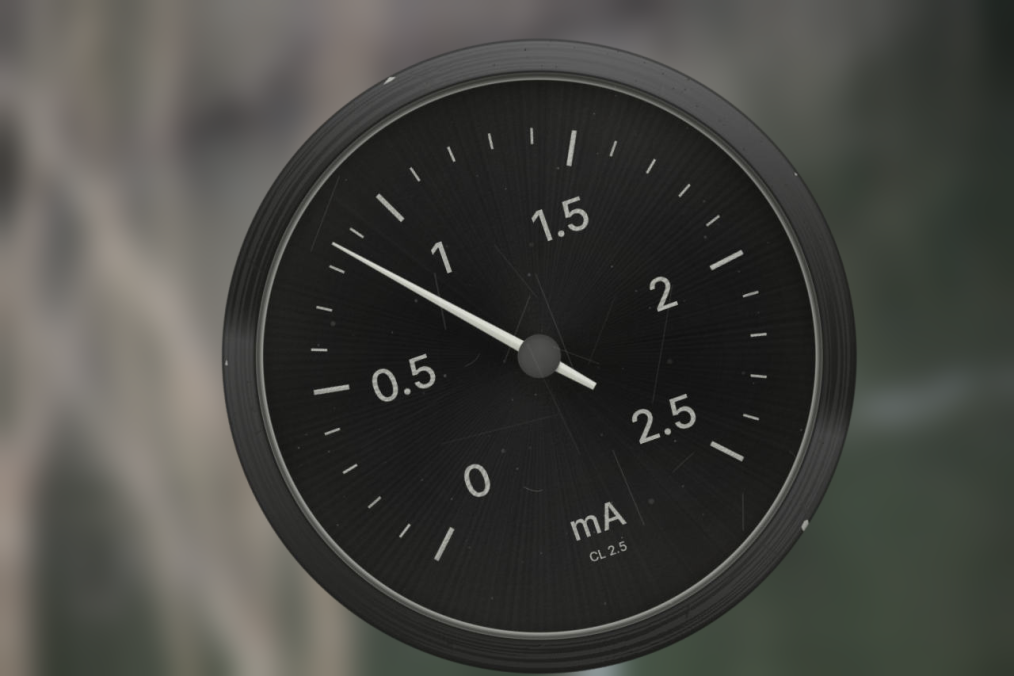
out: 0.85 mA
